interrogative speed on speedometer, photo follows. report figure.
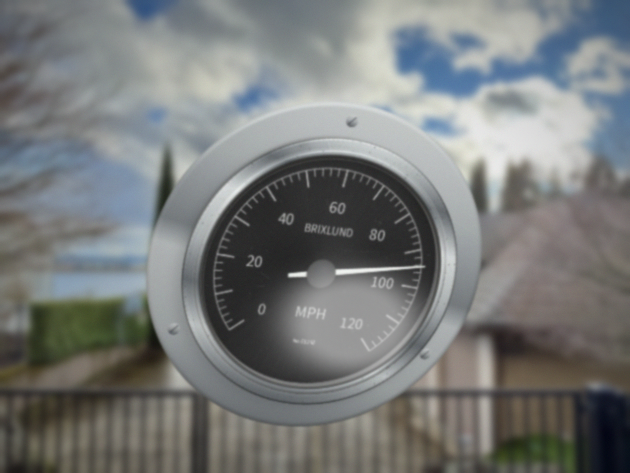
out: 94 mph
